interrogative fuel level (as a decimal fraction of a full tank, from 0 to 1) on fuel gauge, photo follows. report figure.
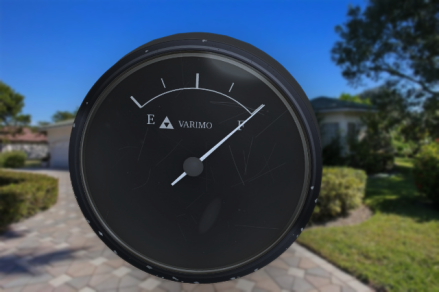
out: 1
